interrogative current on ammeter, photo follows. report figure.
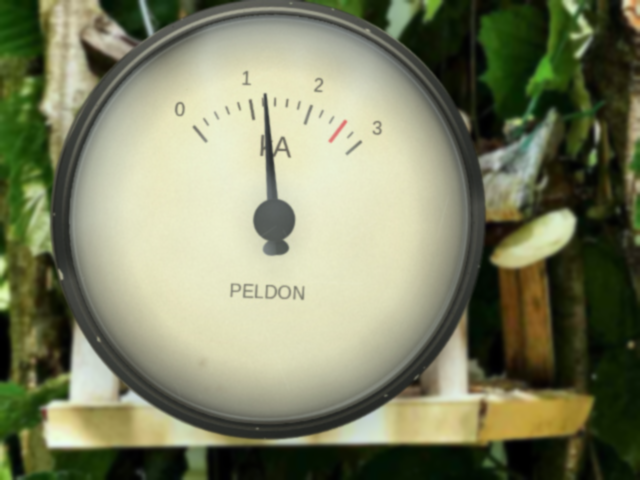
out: 1.2 kA
